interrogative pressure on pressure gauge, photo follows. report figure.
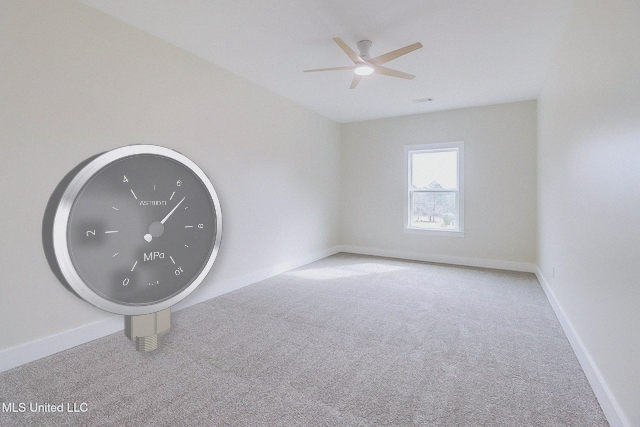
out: 6.5 MPa
